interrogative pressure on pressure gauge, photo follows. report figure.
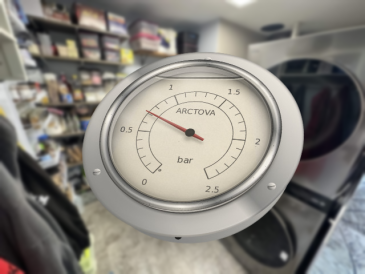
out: 0.7 bar
